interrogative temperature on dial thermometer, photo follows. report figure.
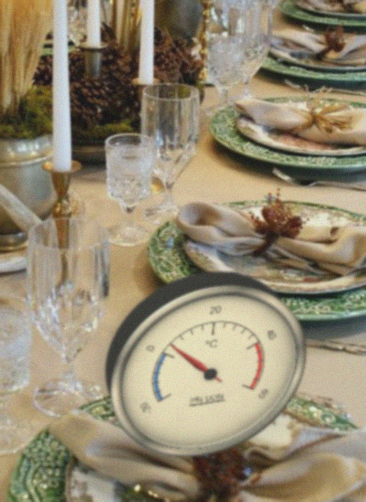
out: 4 °C
